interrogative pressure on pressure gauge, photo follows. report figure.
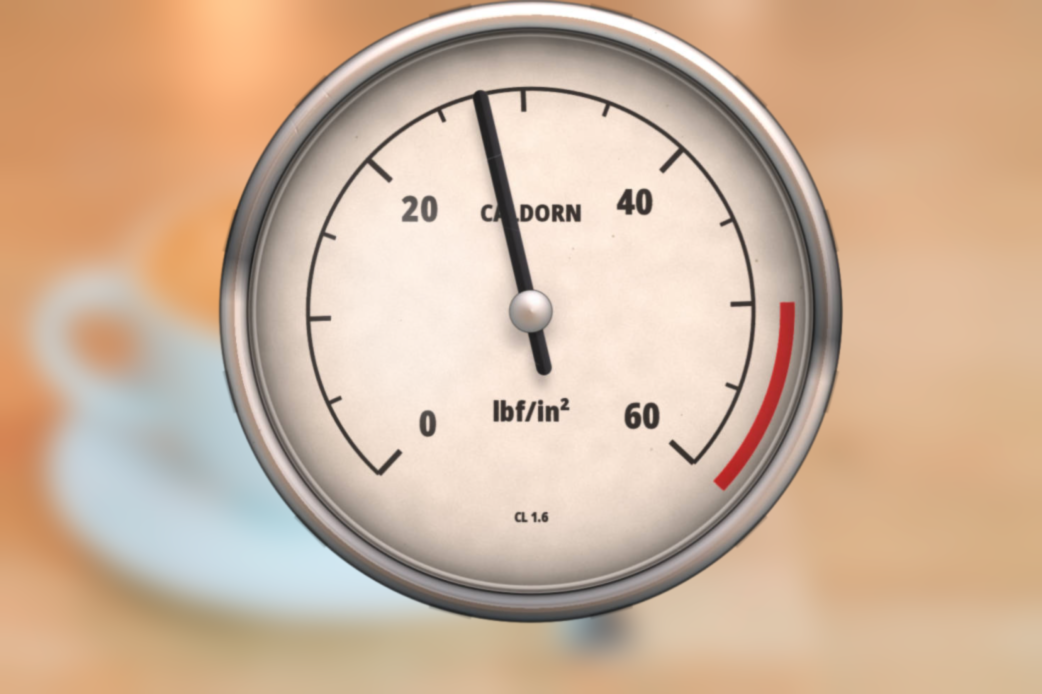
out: 27.5 psi
